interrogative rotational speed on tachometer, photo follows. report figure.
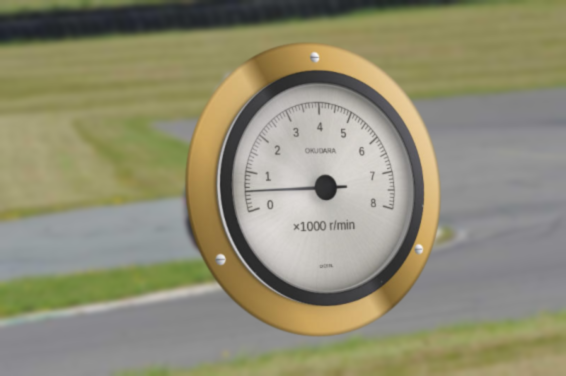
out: 500 rpm
